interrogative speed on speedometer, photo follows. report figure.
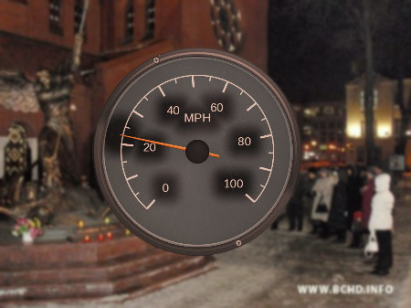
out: 22.5 mph
